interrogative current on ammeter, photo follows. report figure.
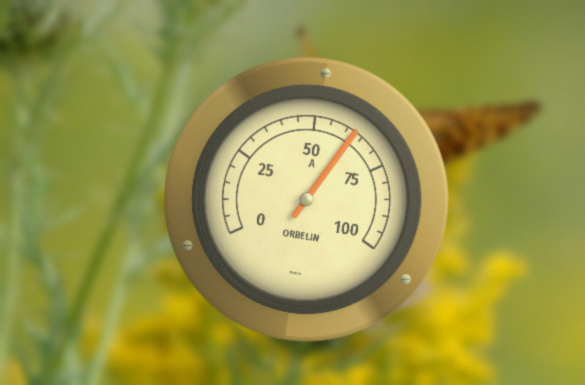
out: 62.5 A
